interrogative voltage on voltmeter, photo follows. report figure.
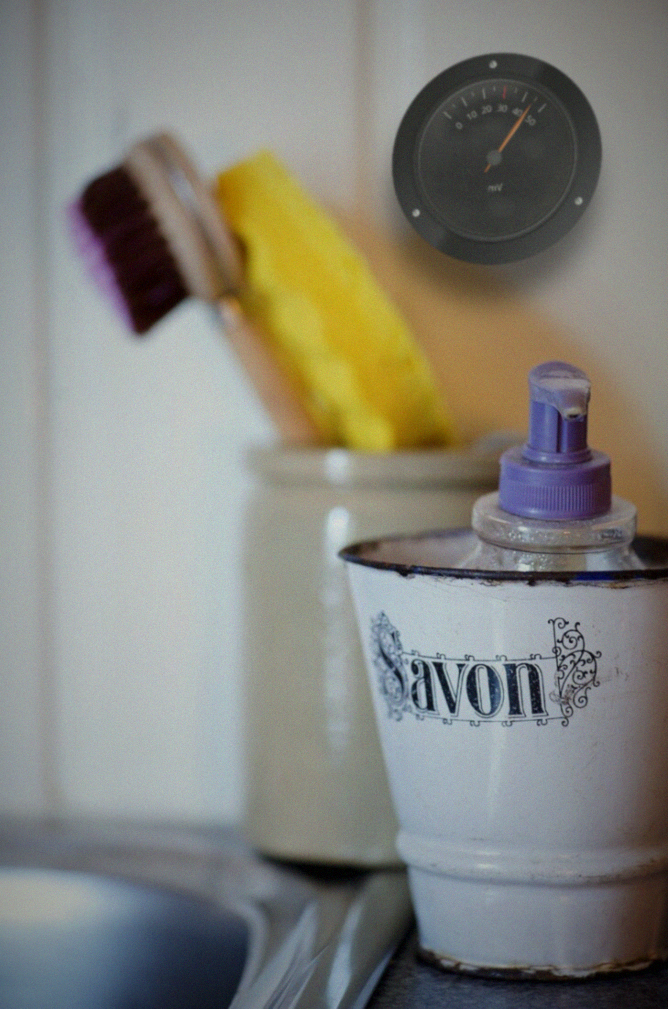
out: 45 mV
